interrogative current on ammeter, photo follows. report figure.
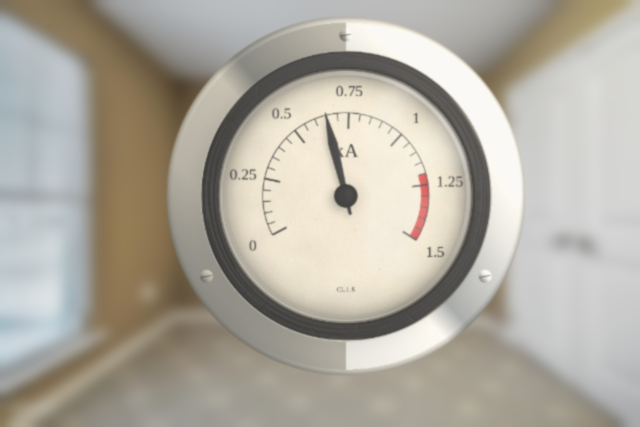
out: 0.65 kA
